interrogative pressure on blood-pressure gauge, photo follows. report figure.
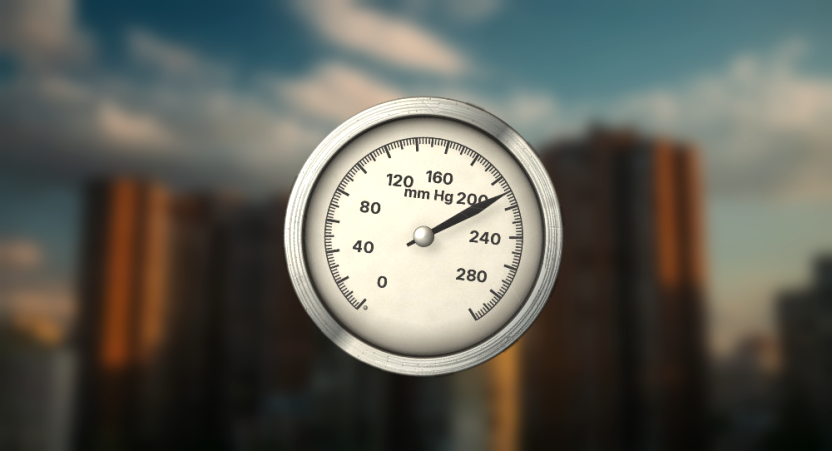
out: 210 mmHg
